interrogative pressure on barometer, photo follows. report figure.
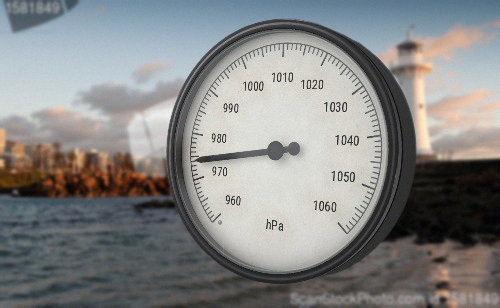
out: 974 hPa
